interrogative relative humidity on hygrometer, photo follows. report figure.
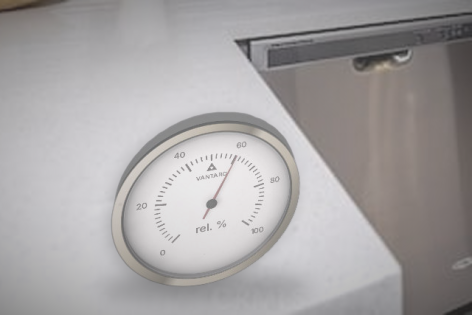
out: 60 %
